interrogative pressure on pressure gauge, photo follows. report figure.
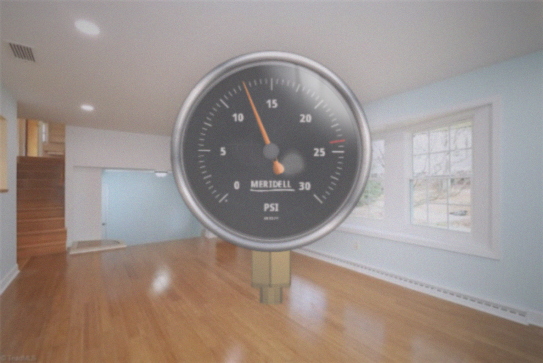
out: 12.5 psi
